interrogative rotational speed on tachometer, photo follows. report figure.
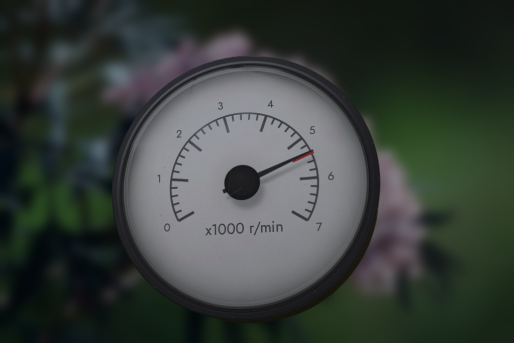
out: 5400 rpm
